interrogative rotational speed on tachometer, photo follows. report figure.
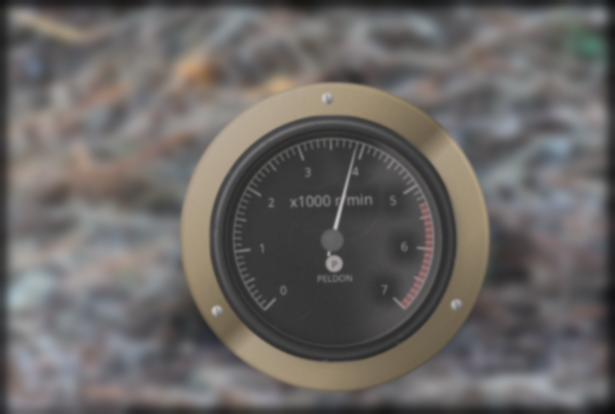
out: 3900 rpm
